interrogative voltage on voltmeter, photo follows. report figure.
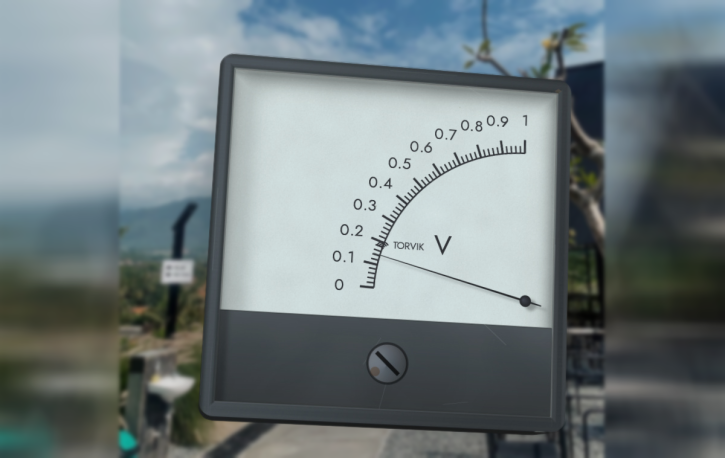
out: 0.14 V
